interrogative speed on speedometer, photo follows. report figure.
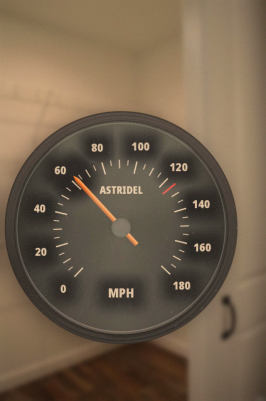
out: 62.5 mph
